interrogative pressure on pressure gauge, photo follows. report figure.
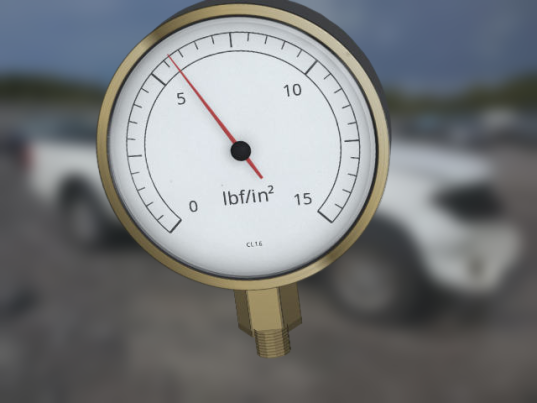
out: 5.75 psi
